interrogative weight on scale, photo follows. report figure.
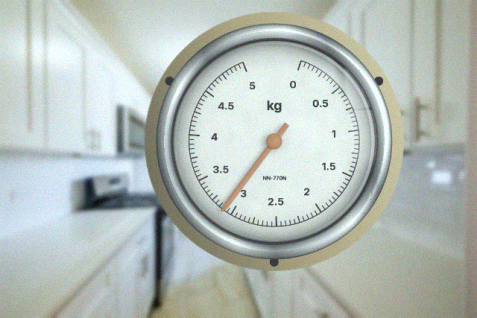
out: 3.1 kg
